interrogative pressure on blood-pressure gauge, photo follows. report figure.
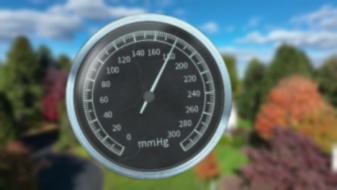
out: 180 mmHg
